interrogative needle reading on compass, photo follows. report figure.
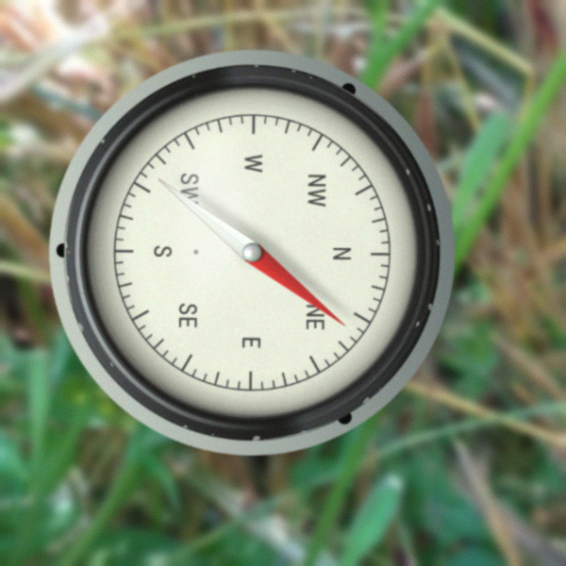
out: 37.5 °
